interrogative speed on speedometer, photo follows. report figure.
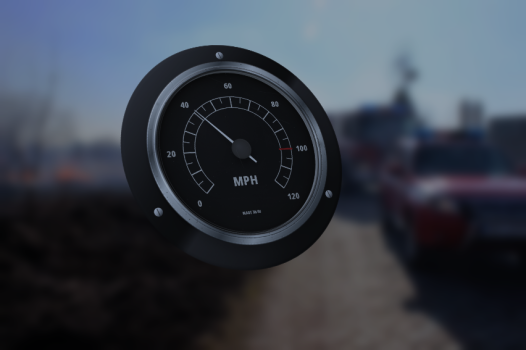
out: 40 mph
